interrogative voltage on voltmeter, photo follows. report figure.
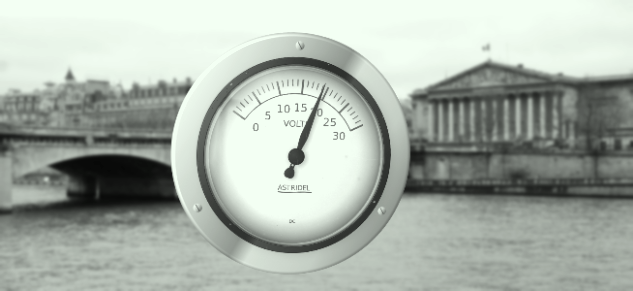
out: 19 V
